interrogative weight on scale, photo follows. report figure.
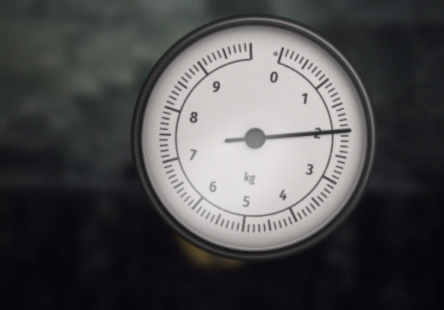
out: 2 kg
